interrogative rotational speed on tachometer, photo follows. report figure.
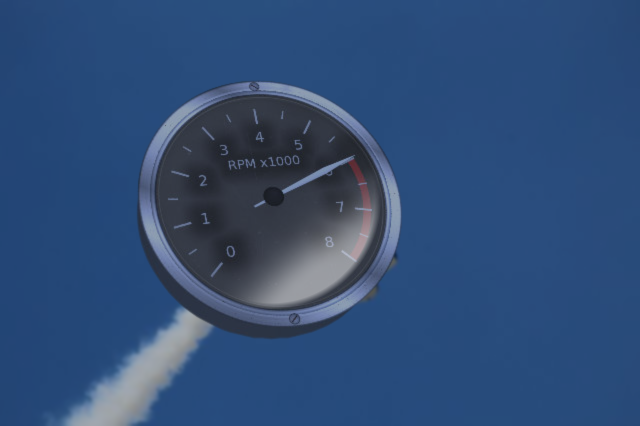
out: 6000 rpm
